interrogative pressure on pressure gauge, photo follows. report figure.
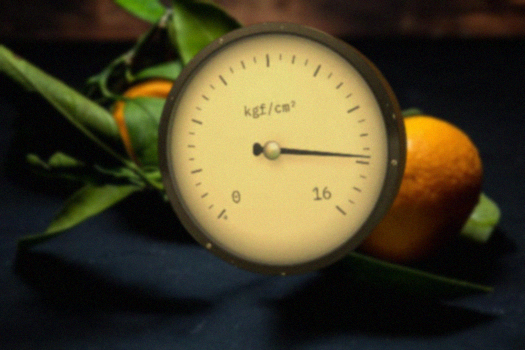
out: 13.75 kg/cm²
